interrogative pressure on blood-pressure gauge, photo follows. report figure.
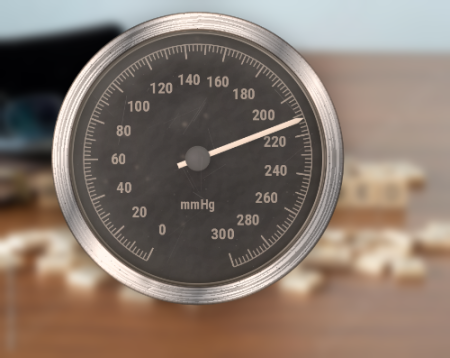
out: 212 mmHg
